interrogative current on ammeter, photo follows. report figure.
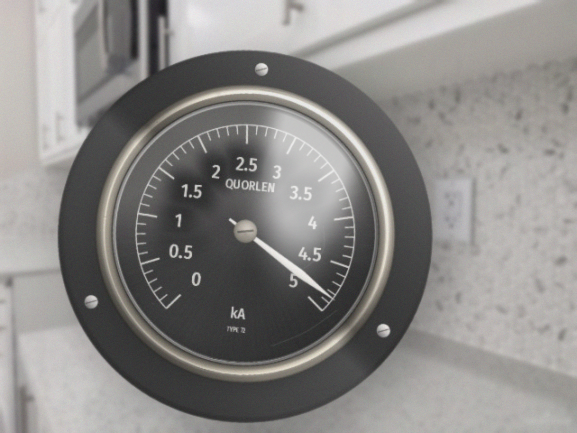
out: 4.85 kA
